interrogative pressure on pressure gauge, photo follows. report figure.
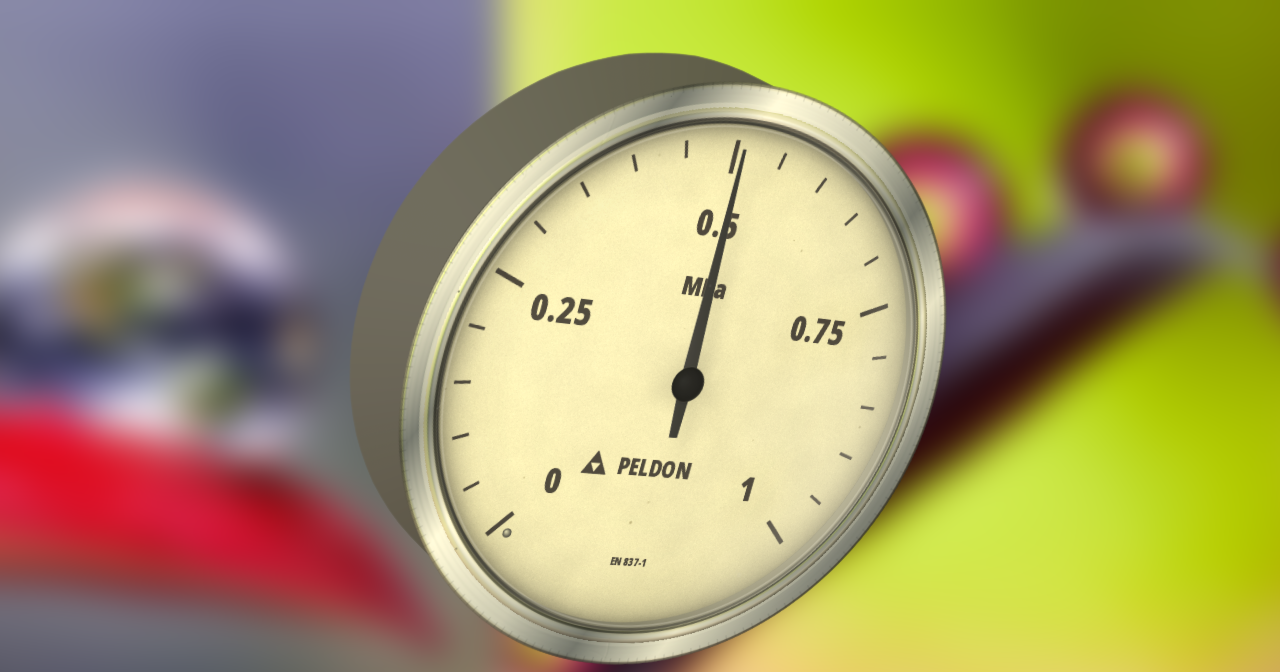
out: 0.5 MPa
